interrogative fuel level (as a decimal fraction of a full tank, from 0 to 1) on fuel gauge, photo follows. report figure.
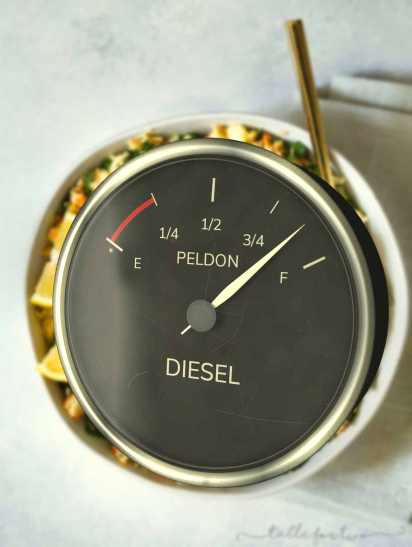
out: 0.875
